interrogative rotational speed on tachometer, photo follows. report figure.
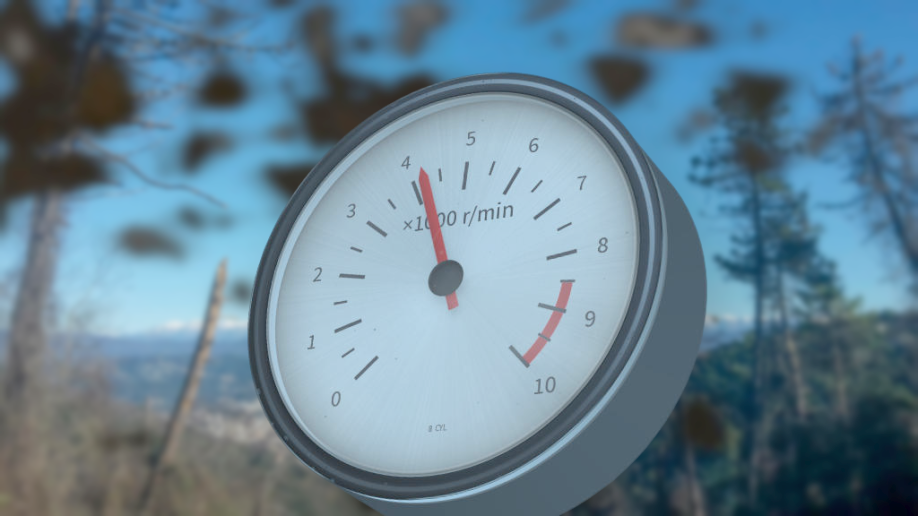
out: 4250 rpm
